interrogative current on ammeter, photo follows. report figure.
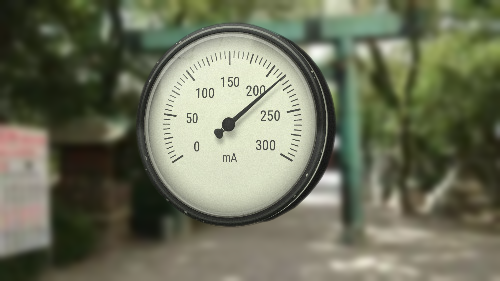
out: 215 mA
